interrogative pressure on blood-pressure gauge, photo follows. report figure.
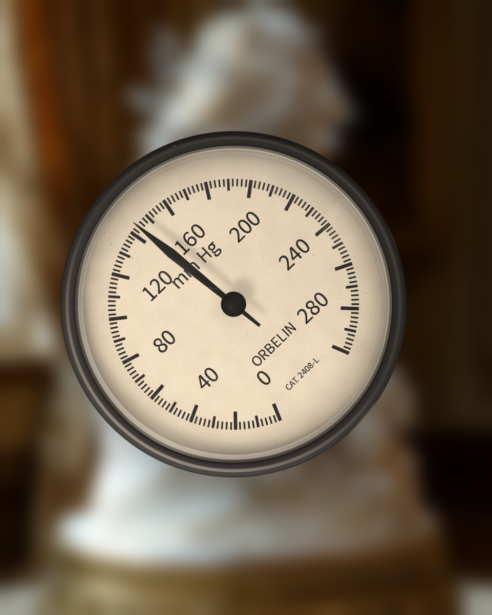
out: 144 mmHg
